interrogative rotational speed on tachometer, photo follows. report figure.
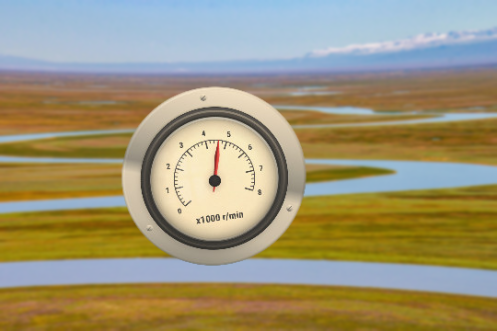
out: 4600 rpm
